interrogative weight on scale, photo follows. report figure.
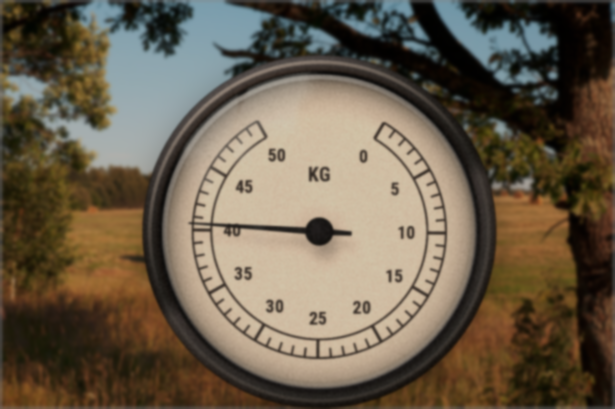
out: 40.5 kg
